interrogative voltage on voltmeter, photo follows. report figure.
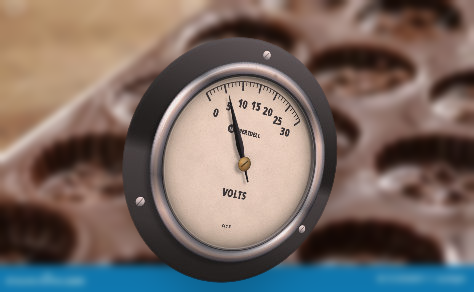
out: 5 V
